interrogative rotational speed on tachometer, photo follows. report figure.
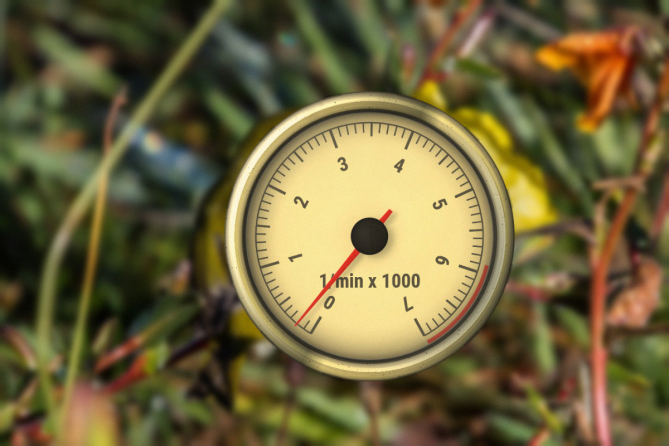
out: 200 rpm
